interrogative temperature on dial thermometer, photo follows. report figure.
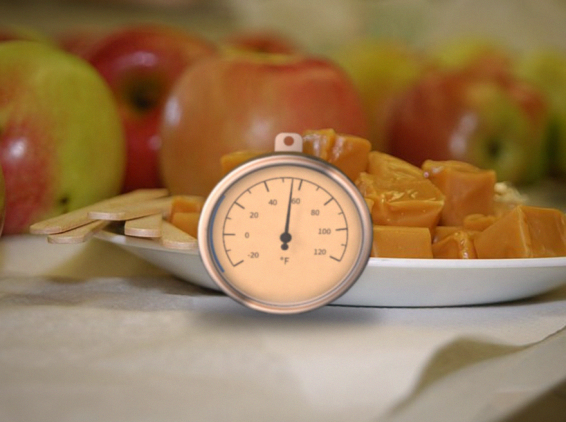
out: 55 °F
